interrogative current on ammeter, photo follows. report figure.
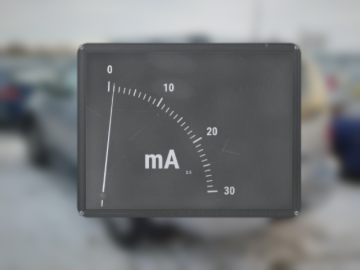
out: 1 mA
